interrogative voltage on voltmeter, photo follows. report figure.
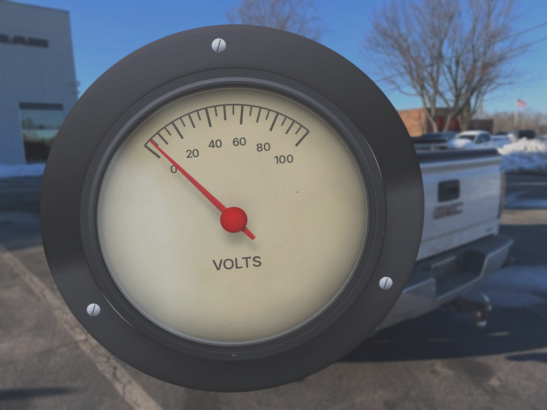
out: 5 V
